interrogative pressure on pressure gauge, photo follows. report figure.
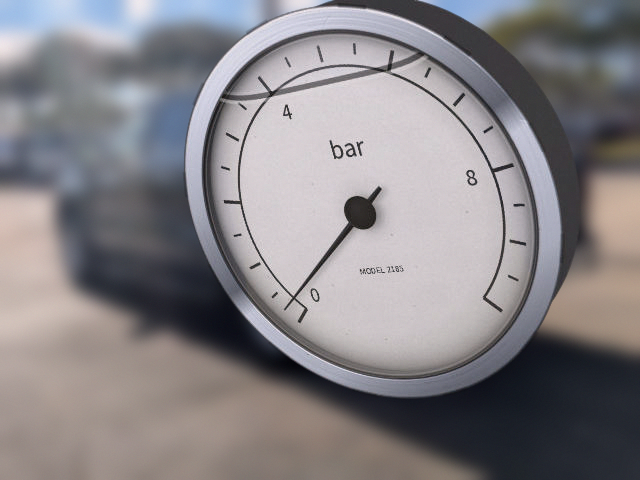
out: 0.25 bar
